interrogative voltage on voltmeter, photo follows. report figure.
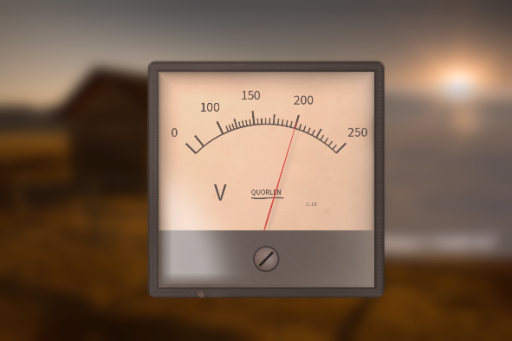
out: 200 V
